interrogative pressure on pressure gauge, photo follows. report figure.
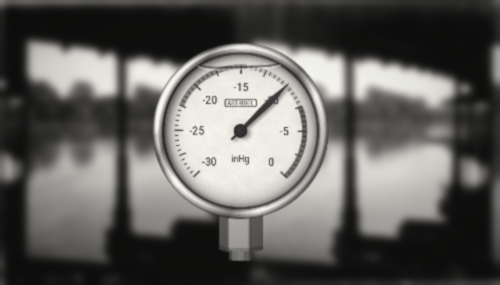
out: -10 inHg
